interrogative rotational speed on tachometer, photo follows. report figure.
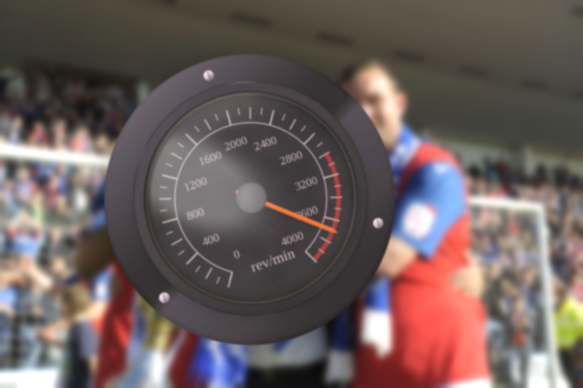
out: 3700 rpm
